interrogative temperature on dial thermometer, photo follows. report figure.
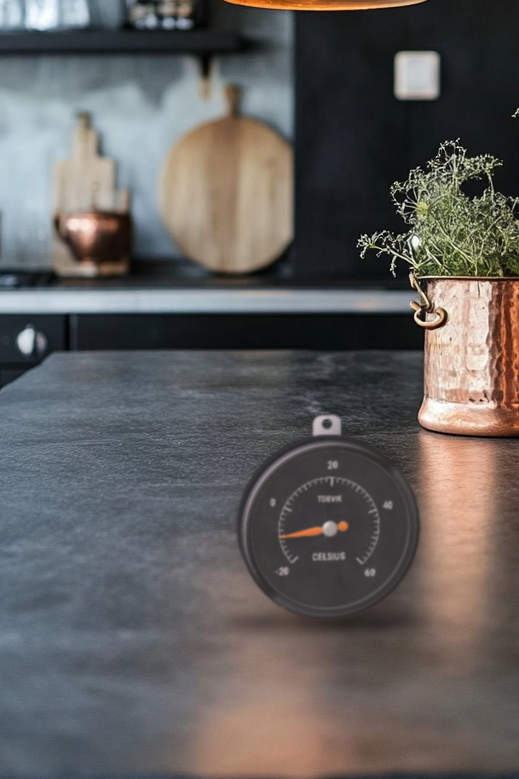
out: -10 °C
